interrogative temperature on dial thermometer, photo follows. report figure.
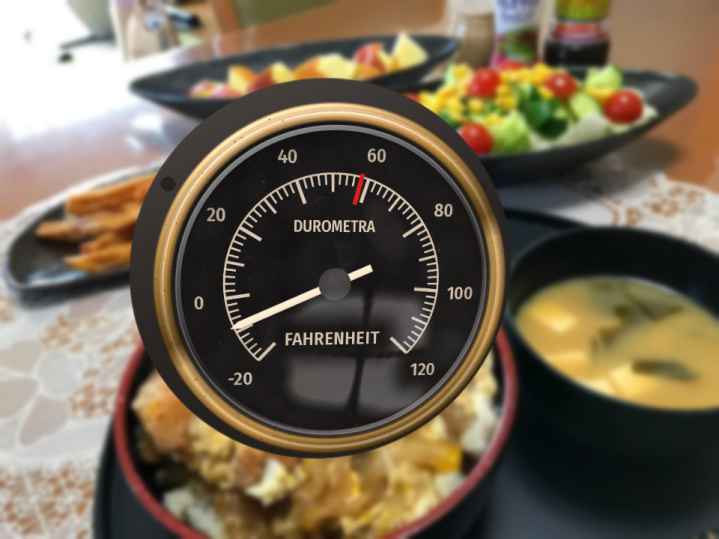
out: -8 °F
